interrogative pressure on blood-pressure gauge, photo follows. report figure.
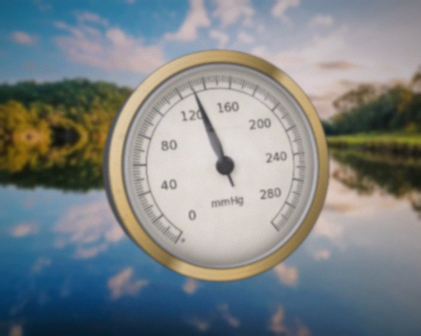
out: 130 mmHg
